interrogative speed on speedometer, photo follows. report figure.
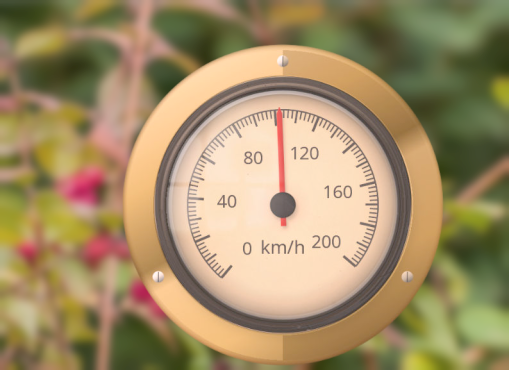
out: 102 km/h
